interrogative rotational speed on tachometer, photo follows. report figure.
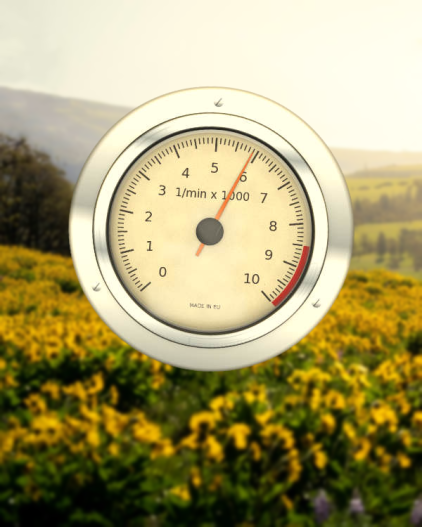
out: 5900 rpm
